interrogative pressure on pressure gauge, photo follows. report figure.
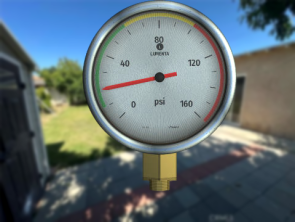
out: 20 psi
